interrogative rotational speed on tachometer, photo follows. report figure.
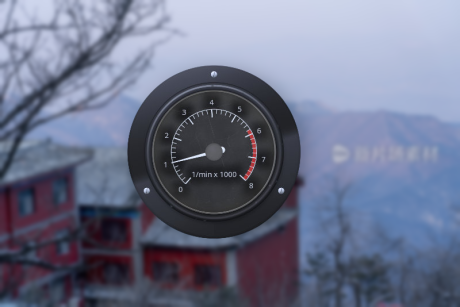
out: 1000 rpm
